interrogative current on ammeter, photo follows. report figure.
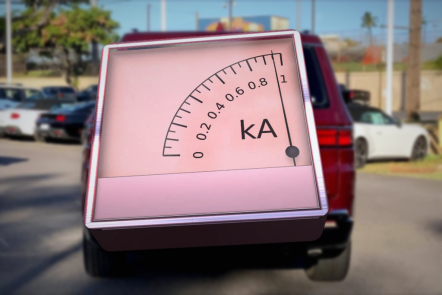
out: 0.95 kA
